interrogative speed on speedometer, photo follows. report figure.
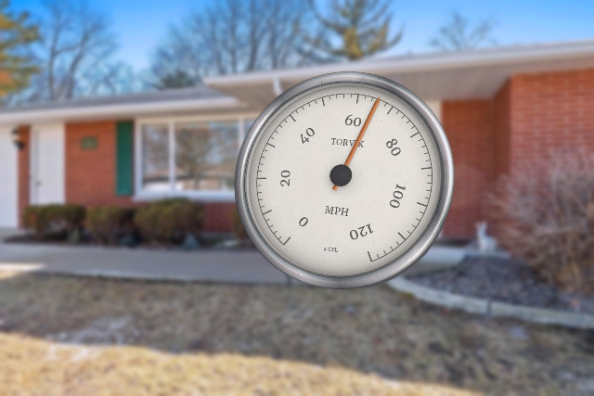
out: 66 mph
